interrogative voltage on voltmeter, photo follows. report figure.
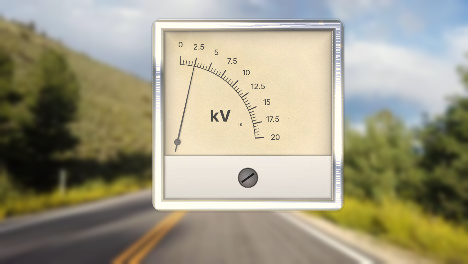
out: 2.5 kV
